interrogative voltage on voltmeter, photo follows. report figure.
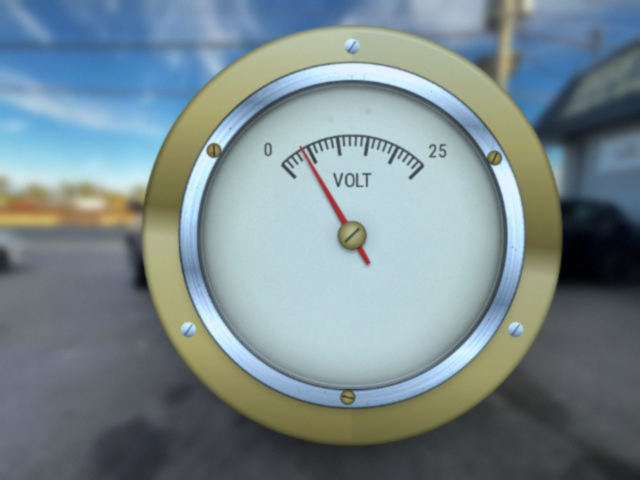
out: 4 V
